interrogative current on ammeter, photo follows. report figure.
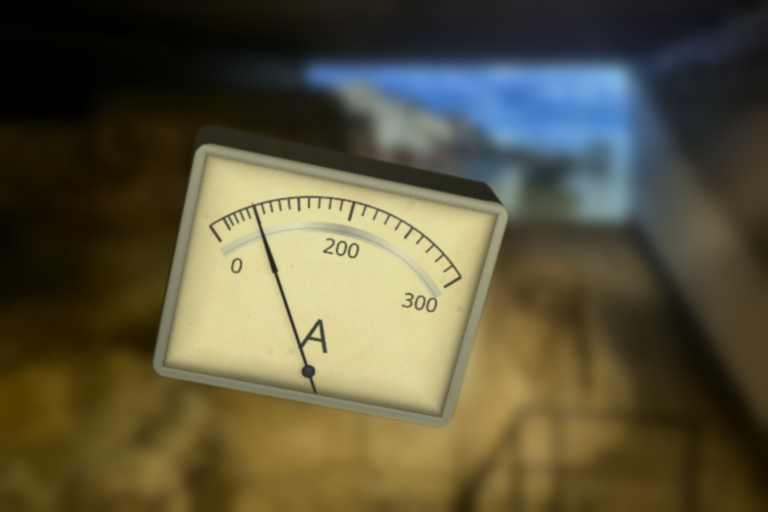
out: 100 A
